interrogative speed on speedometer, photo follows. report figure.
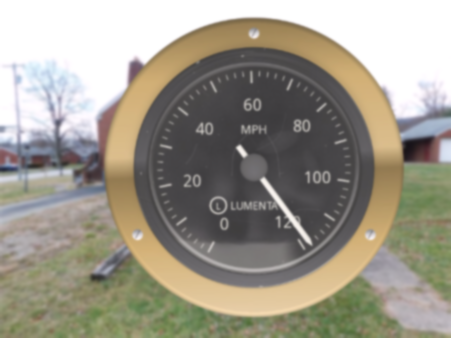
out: 118 mph
